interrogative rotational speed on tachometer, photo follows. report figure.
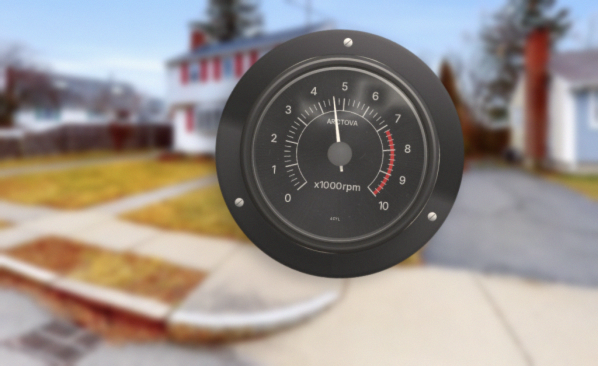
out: 4600 rpm
